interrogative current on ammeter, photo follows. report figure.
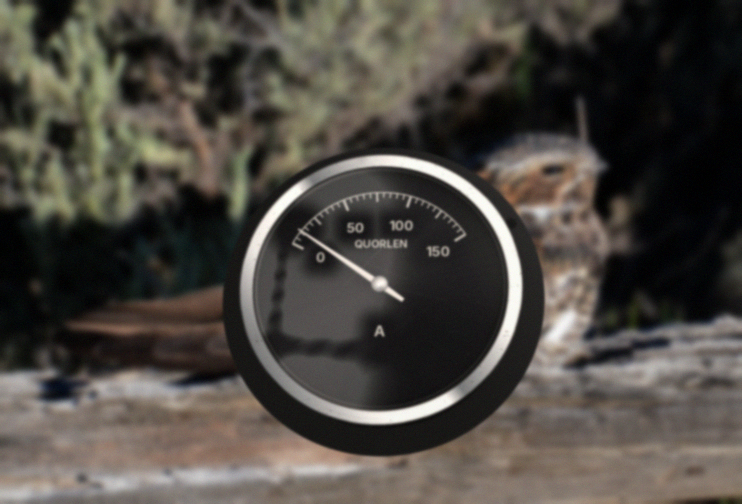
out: 10 A
